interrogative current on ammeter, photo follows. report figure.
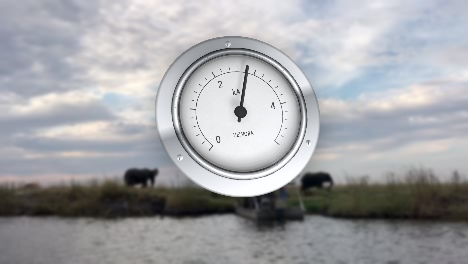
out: 2.8 kA
